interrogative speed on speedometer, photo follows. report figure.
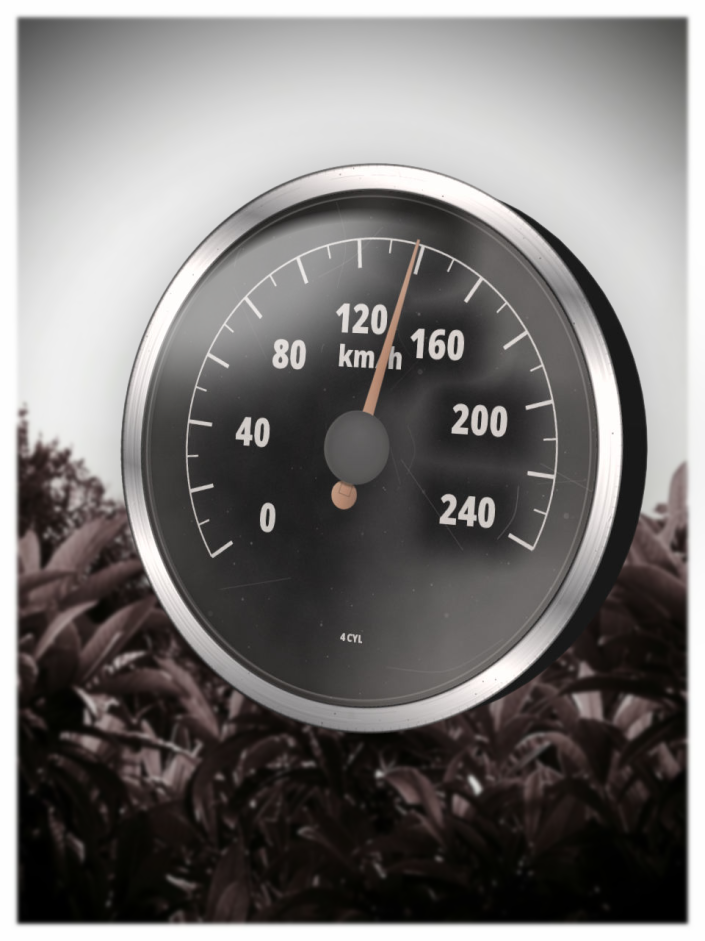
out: 140 km/h
